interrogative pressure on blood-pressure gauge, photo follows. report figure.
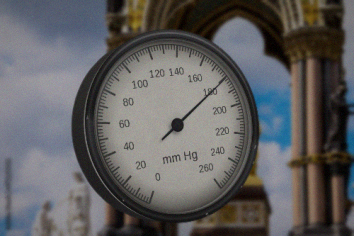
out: 180 mmHg
